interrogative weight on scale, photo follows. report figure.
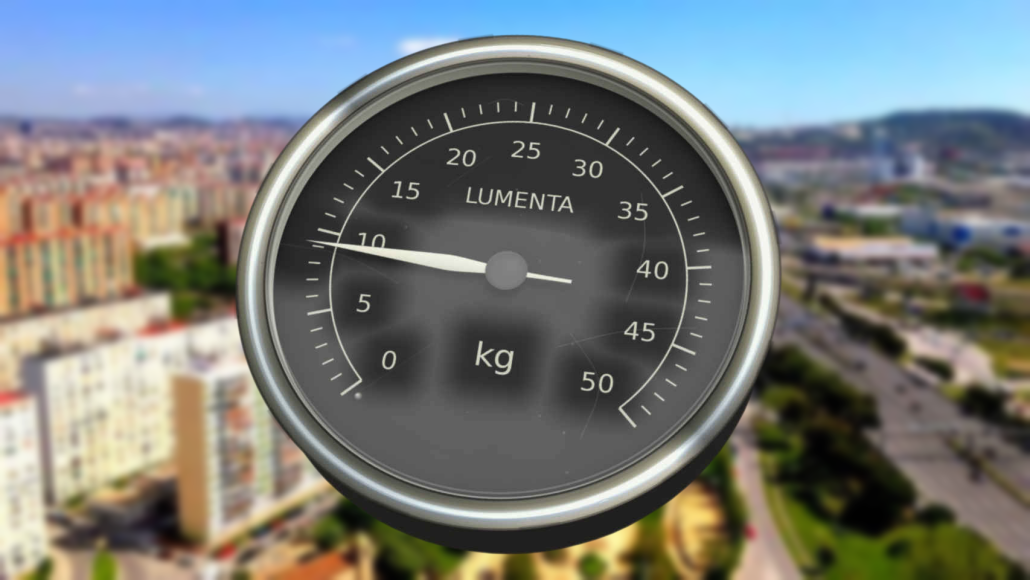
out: 9 kg
